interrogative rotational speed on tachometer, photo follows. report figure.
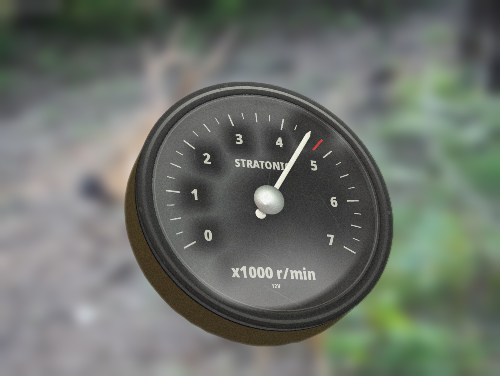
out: 4500 rpm
